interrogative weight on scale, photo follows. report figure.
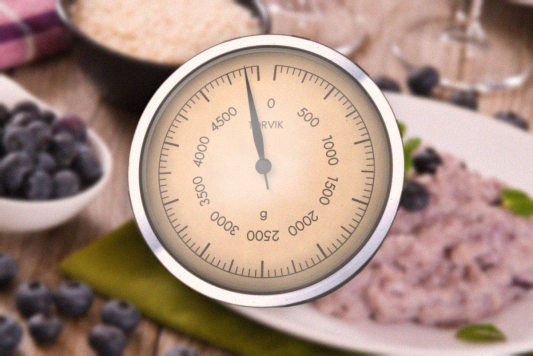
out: 4900 g
